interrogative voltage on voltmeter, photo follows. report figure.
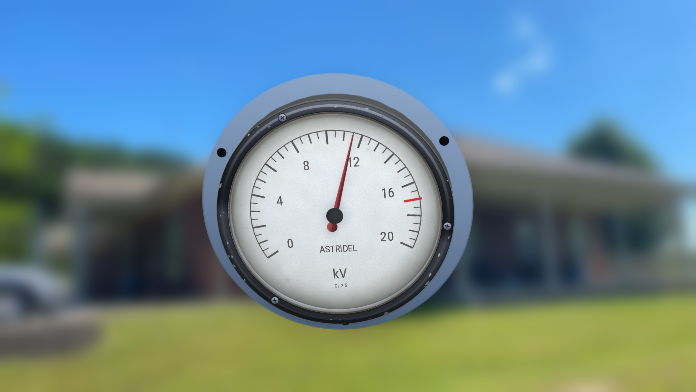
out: 11.5 kV
